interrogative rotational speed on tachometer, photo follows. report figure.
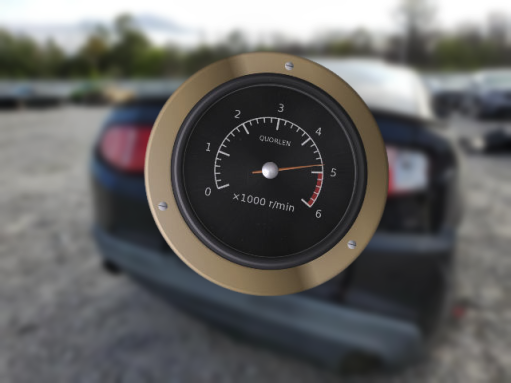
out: 4800 rpm
